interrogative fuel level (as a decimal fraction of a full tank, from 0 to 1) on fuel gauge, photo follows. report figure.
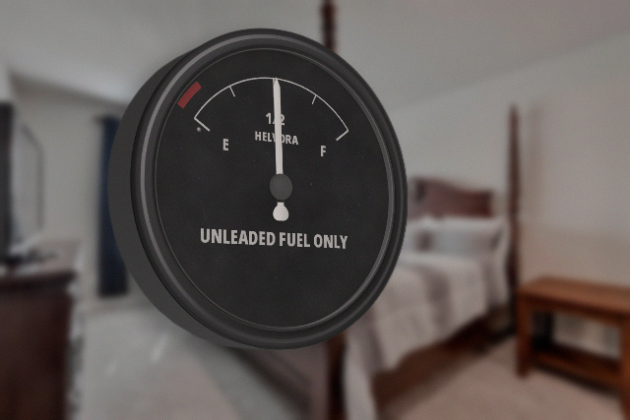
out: 0.5
